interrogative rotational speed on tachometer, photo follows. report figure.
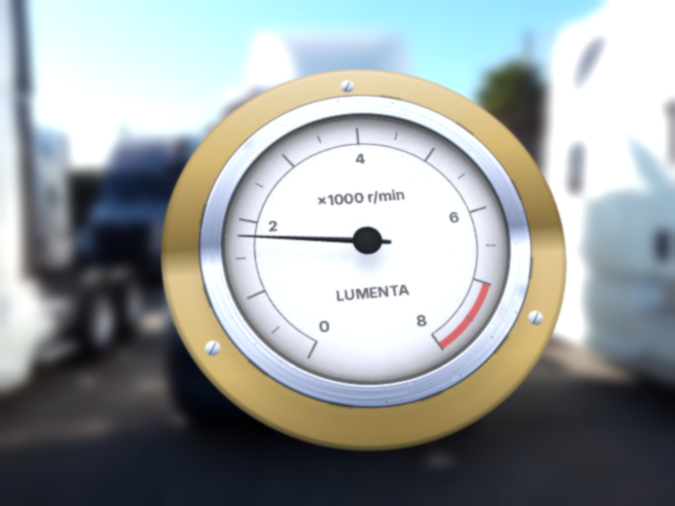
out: 1750 rpm
